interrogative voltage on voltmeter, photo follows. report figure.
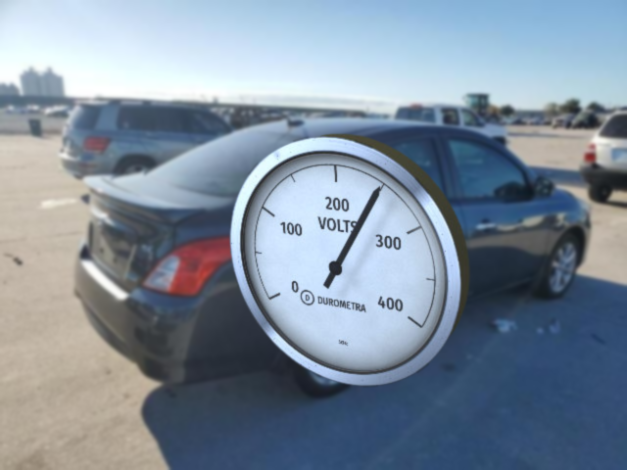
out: 250 V
